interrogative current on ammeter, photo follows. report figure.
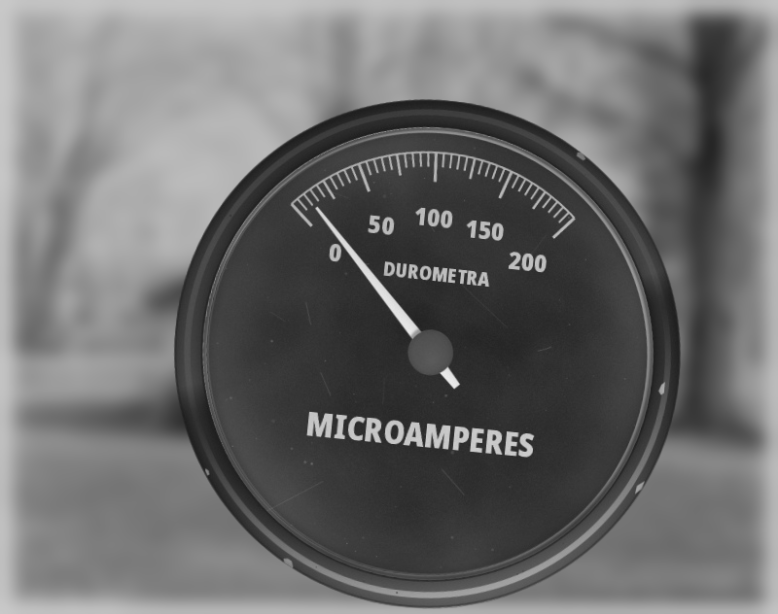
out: 10 µA
